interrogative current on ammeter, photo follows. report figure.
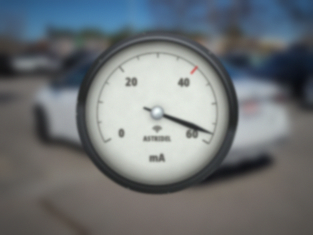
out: 57.5 mA
